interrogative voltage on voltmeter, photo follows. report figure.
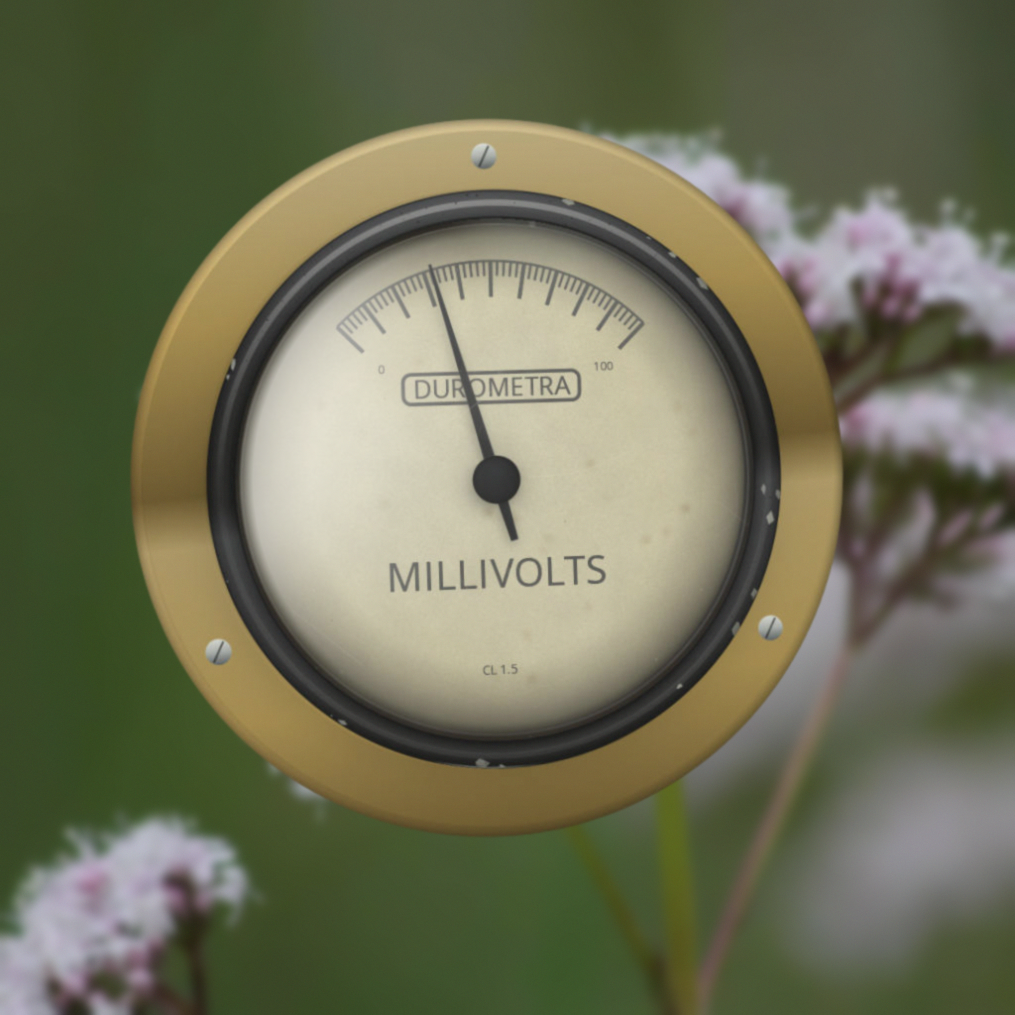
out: 32 mV
